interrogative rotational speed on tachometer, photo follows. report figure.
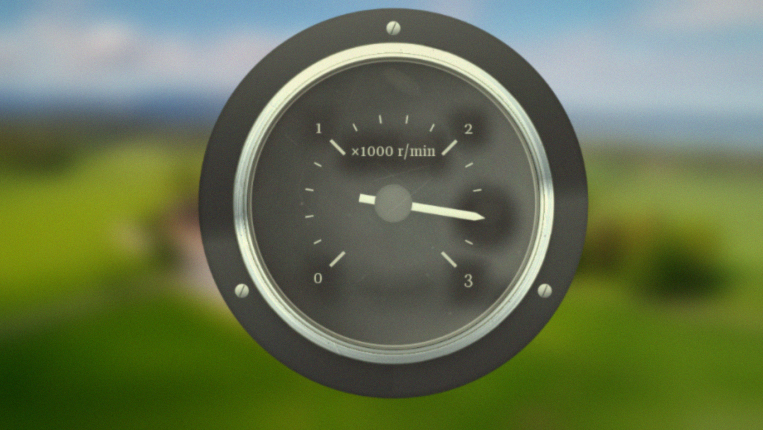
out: 2600 rpm
